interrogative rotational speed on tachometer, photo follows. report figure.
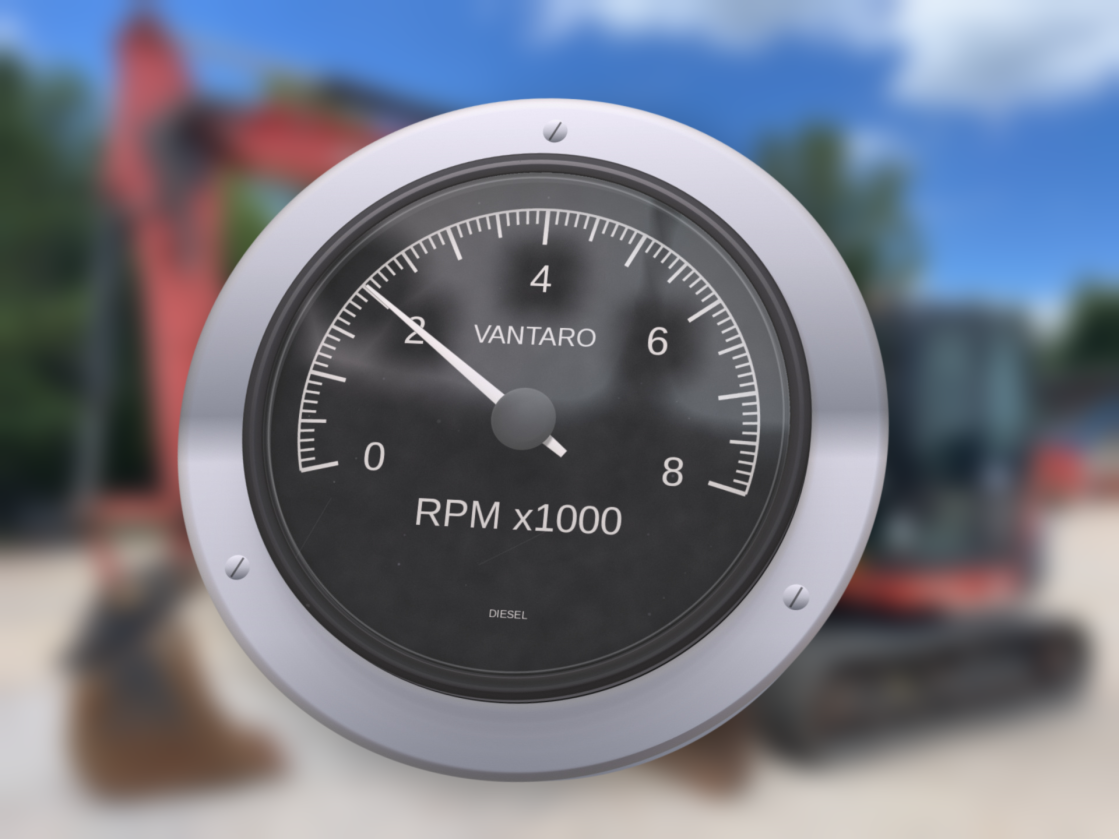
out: 2000 rpm
